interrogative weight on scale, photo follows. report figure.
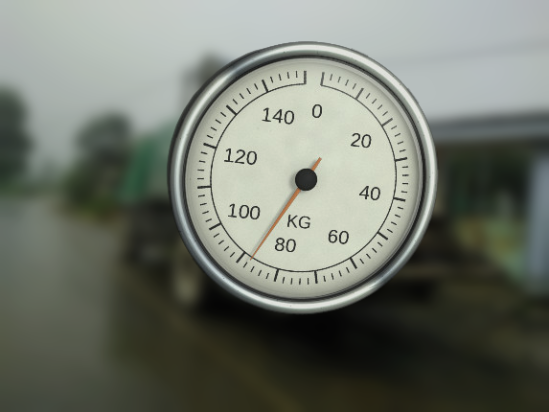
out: 88 kg
